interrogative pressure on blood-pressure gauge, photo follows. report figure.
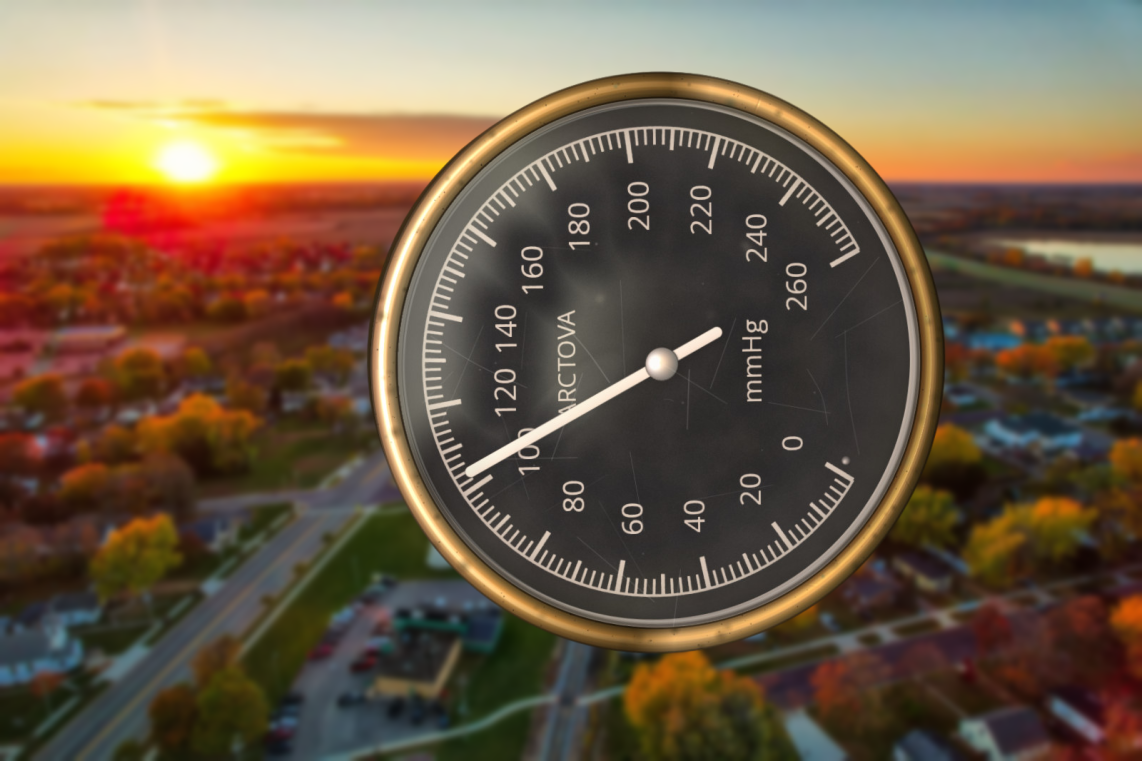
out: 104 mmHg
